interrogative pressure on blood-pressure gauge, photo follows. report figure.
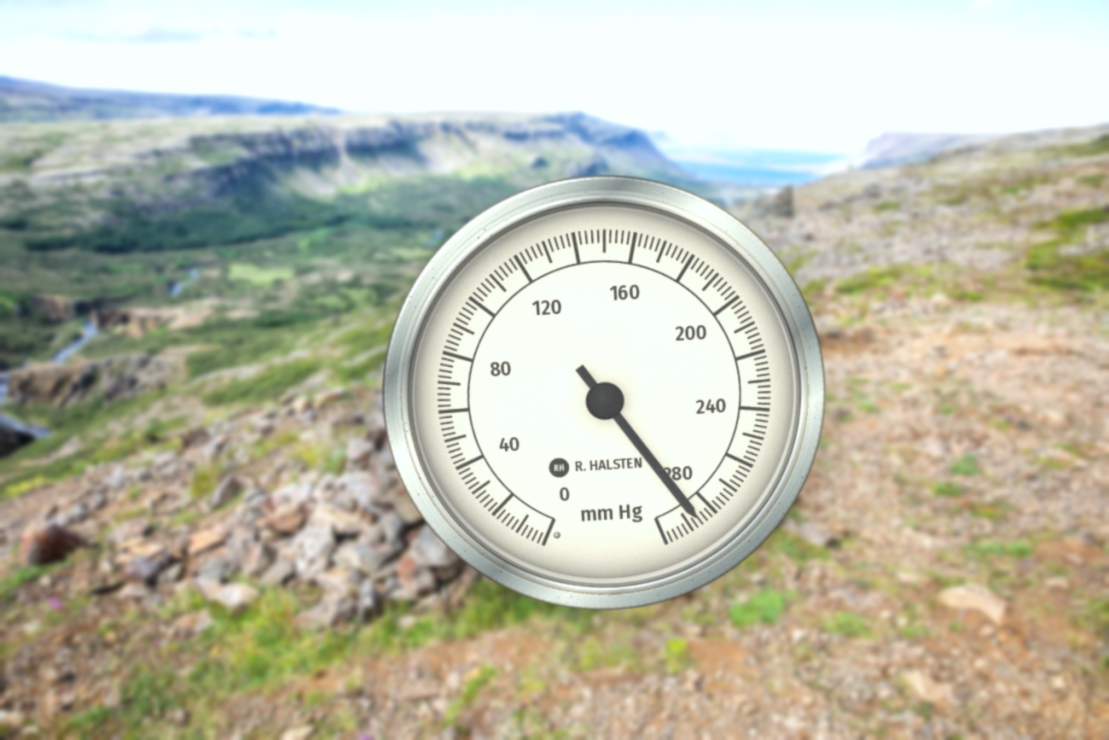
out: 286 mmHg
